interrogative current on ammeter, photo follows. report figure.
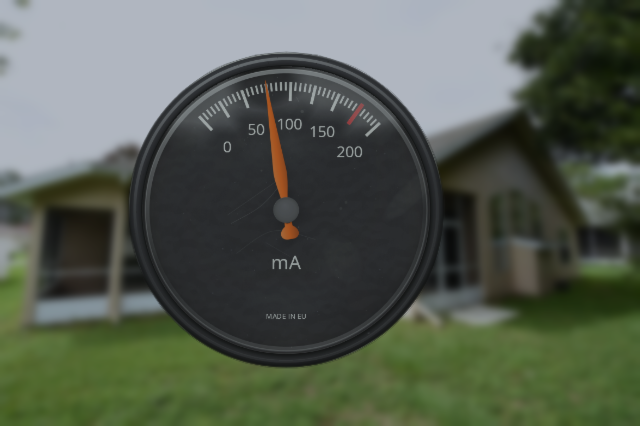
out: 75 mA
